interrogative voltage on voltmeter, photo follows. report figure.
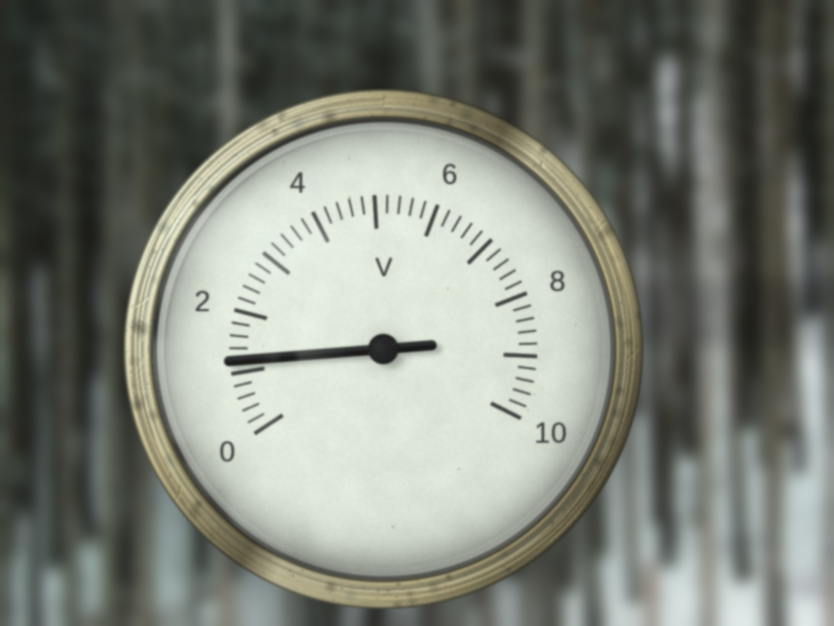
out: 1.2 V
